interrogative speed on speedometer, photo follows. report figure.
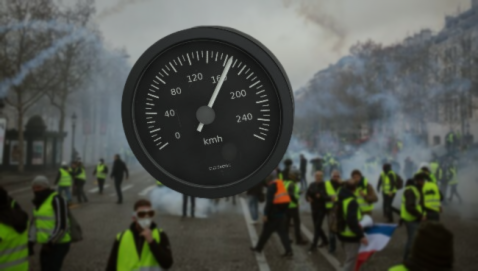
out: 165 km/h
